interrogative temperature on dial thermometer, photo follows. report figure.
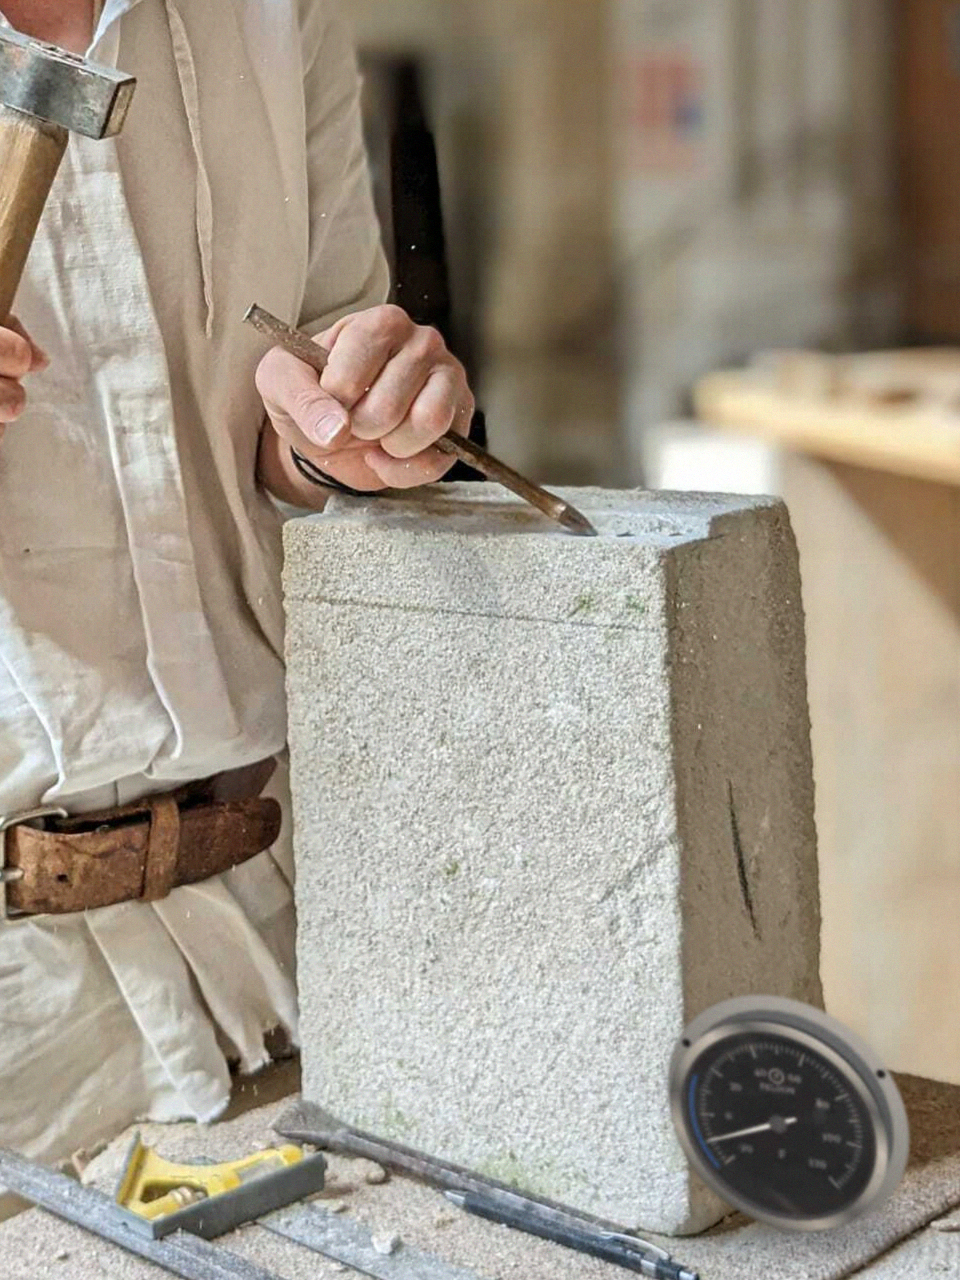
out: -10 °F
